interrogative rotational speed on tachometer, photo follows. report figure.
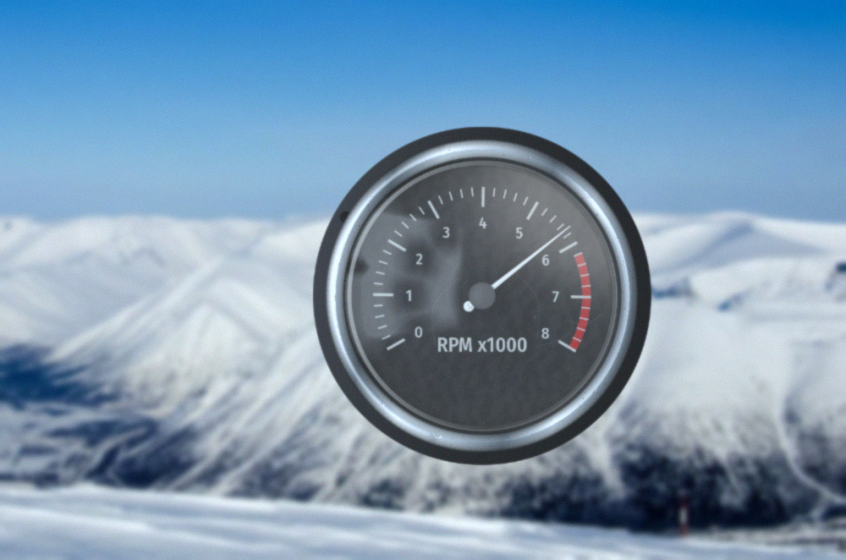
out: 5700 rpm
